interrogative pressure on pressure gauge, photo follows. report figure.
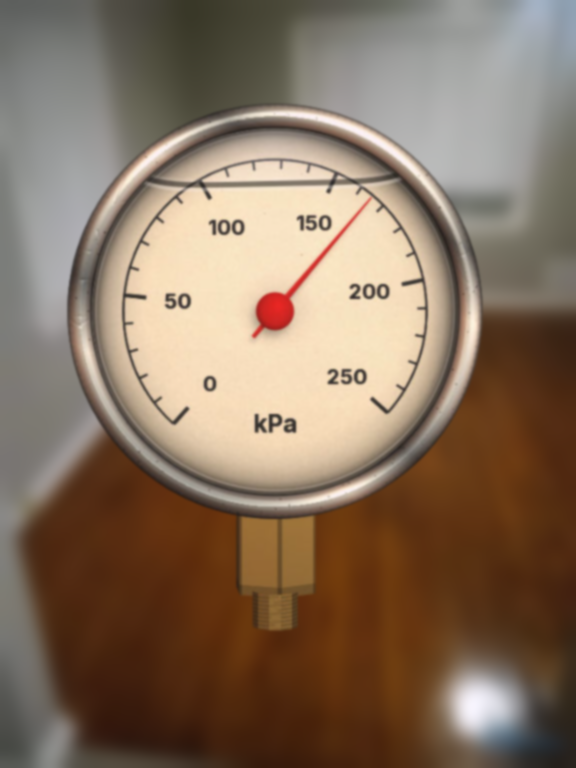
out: 165 kPa
